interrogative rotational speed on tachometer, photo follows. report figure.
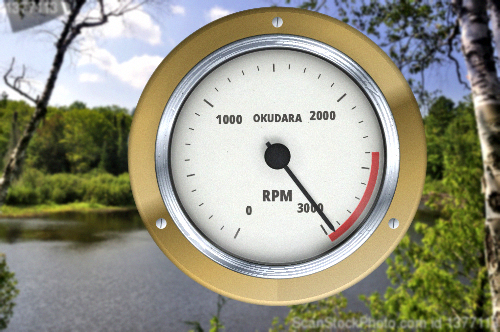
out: 2950 rpm
